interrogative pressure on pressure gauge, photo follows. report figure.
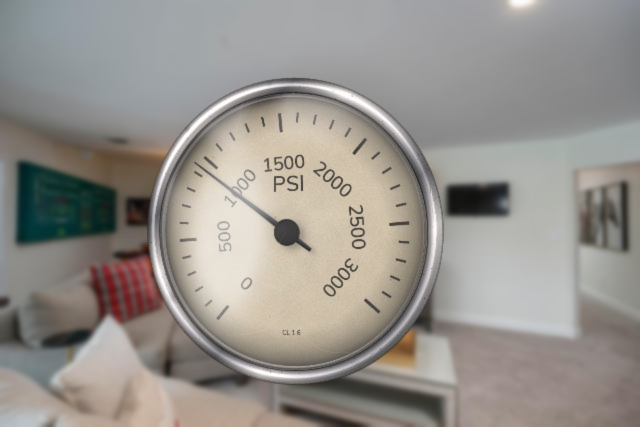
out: 950 psi
